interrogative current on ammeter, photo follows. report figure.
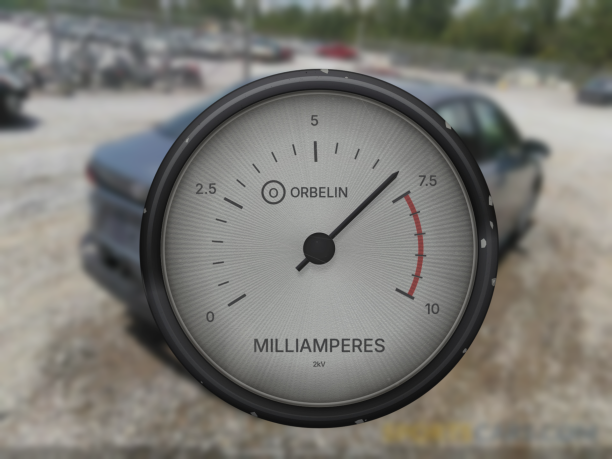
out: 7 mA
